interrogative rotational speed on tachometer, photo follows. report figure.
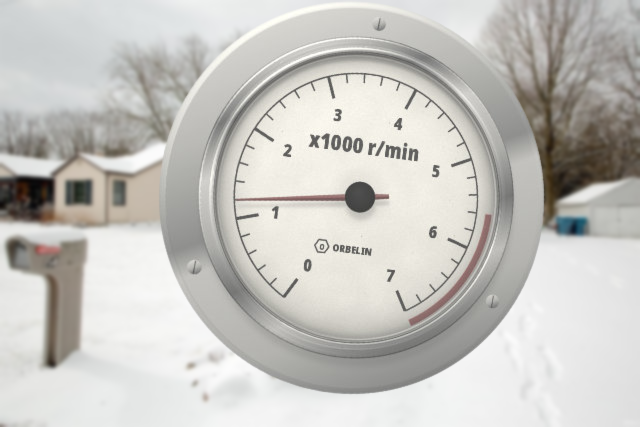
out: 1200 rpm
